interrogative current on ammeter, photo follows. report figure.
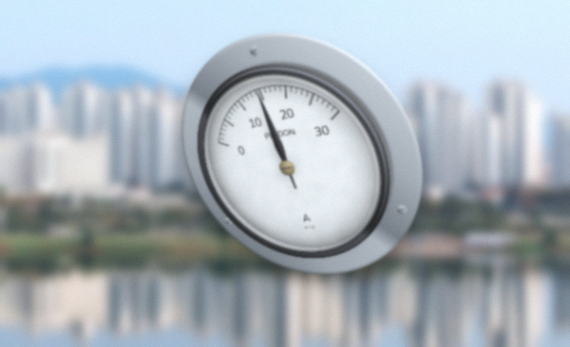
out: 15 A
